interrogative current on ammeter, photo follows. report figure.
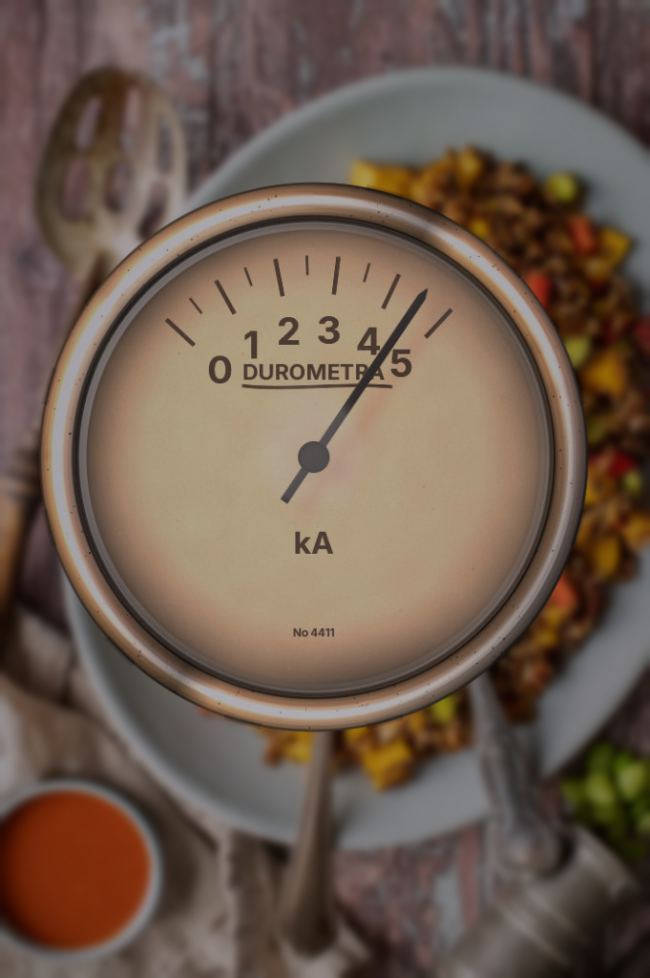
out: 4.5 kA
